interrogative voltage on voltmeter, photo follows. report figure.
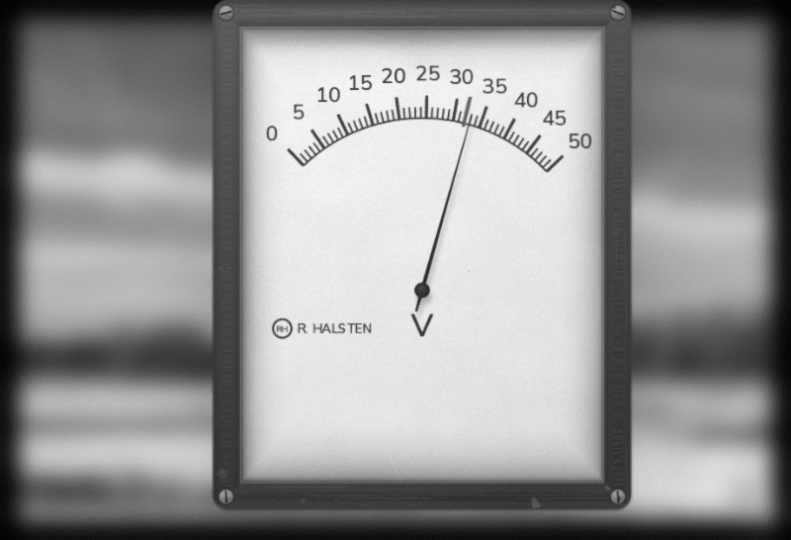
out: 33 V
